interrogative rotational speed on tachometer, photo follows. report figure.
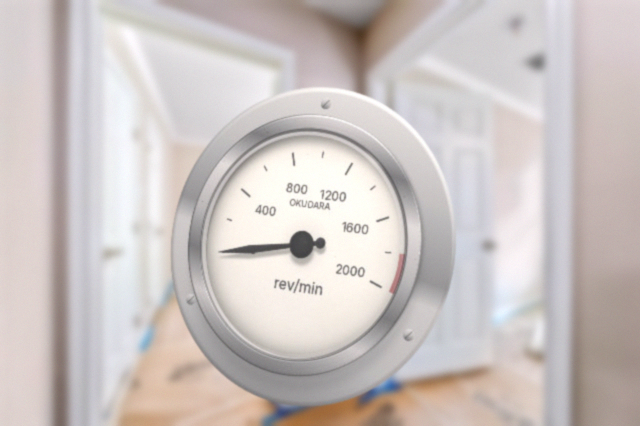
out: 0 rpm
